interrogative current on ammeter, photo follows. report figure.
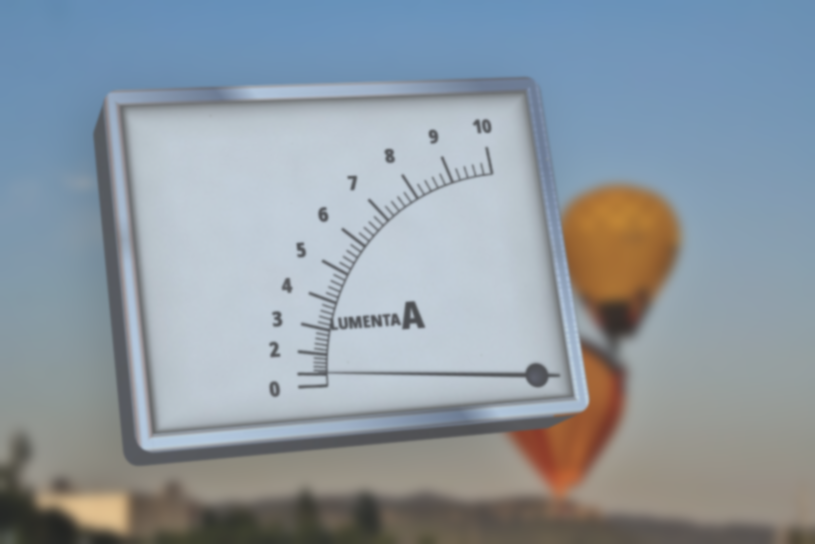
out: 1 A
